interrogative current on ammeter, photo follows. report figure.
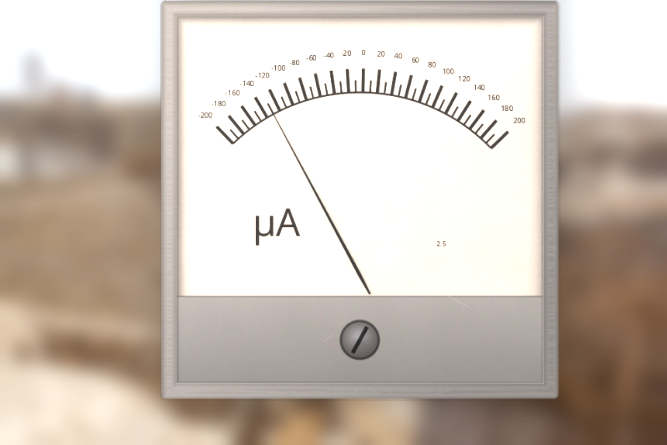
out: -130 µA
